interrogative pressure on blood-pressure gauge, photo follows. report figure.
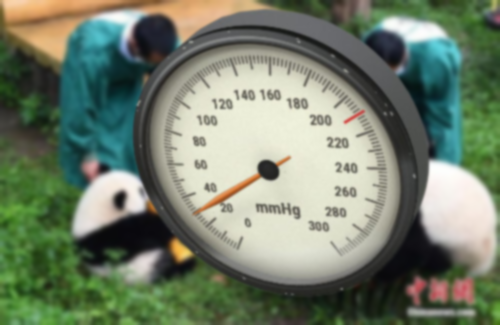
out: 30 mmHg
